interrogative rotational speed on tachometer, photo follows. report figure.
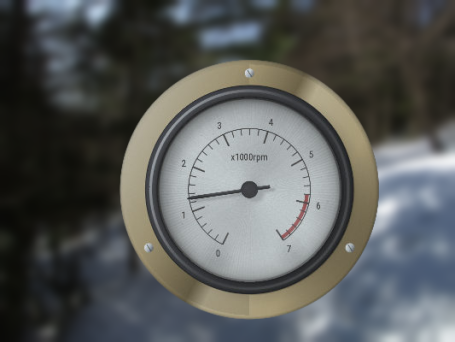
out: 1300 rpm
